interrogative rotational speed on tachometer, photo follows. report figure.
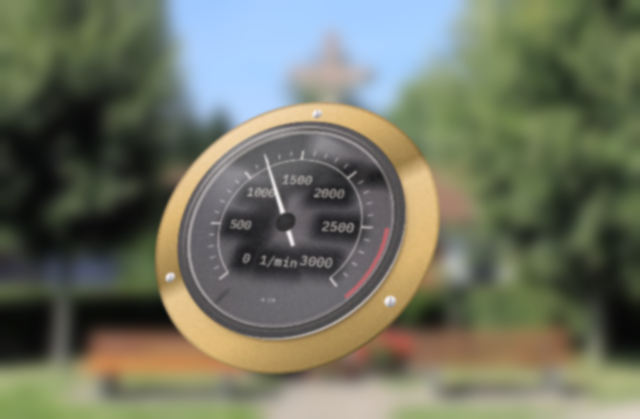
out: 1200 rpm
